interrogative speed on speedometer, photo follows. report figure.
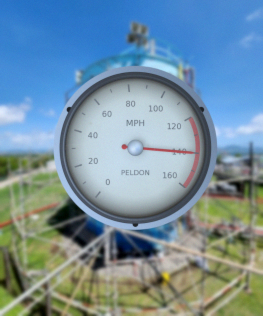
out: 140 mph
